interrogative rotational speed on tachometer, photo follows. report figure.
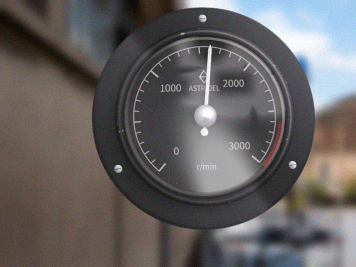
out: 1600 rpm
